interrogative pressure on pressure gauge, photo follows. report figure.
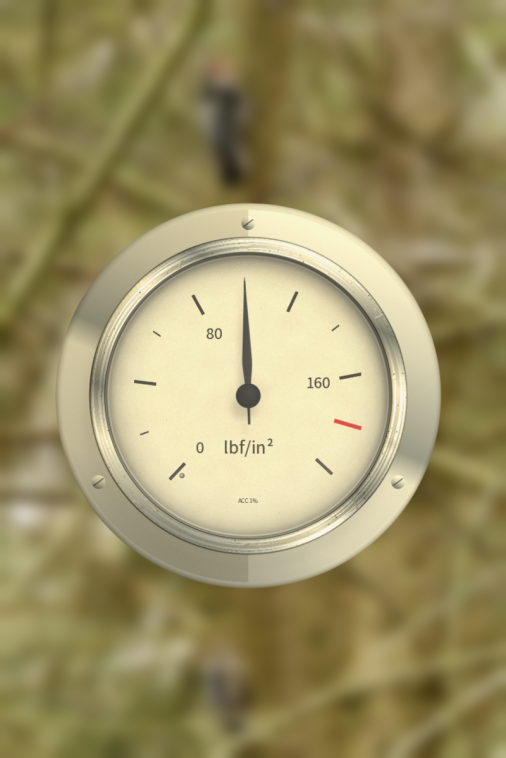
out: 100 psi
